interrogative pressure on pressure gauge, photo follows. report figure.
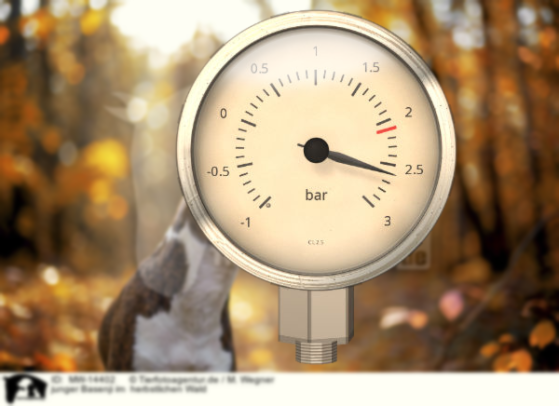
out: 2.6 bar
